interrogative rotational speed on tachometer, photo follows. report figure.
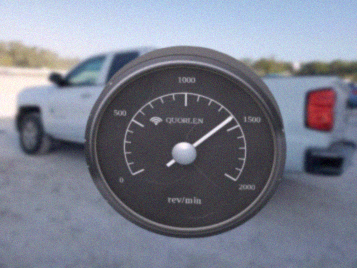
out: 1400 rpm
